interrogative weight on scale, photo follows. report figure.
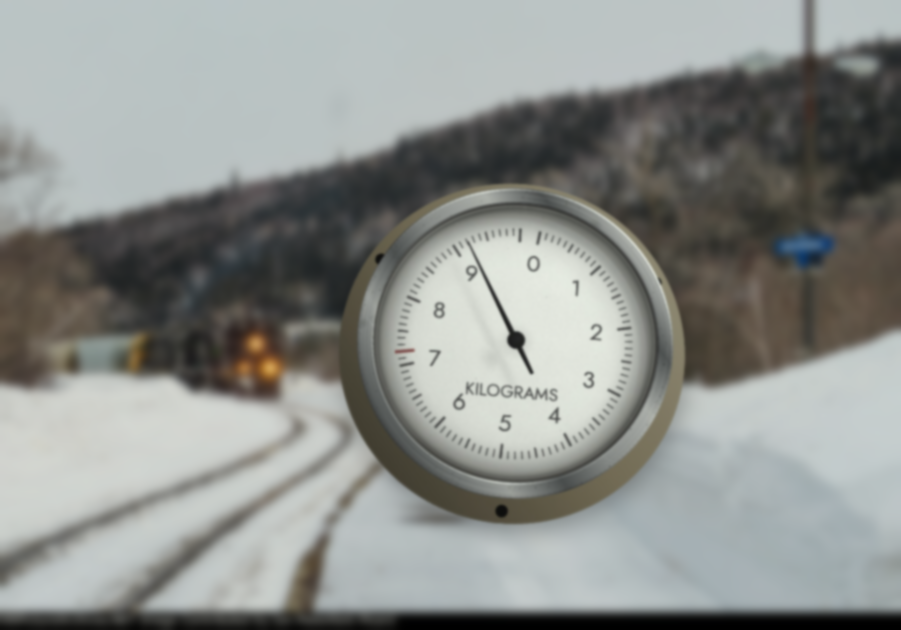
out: 9.2 kg
